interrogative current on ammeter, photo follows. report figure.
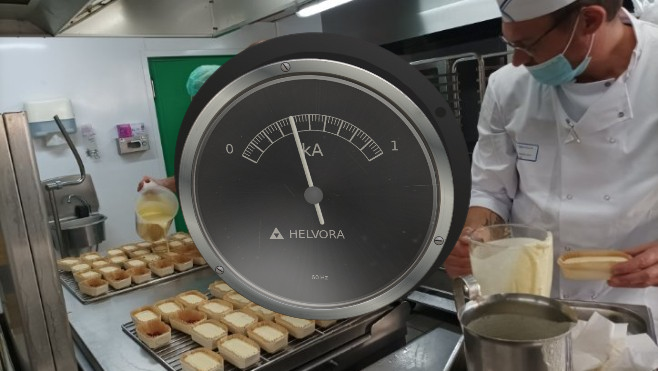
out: 0.4 kA
